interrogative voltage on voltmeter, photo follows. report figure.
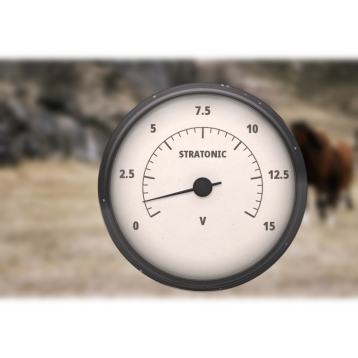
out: 1 V
